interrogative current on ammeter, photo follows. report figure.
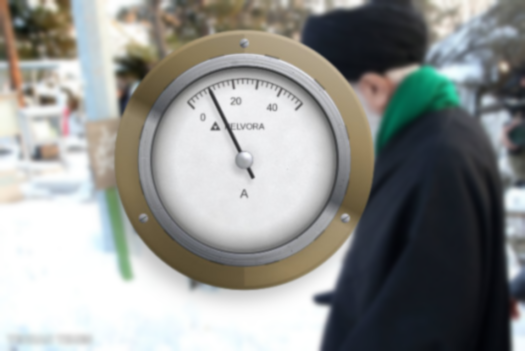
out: 10 A
